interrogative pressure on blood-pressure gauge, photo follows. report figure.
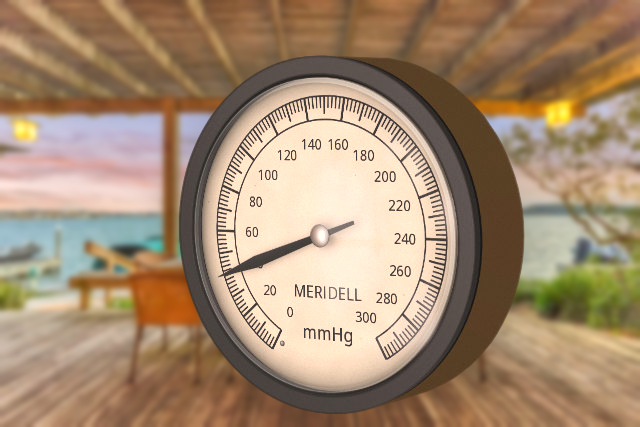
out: 40 mmHg
